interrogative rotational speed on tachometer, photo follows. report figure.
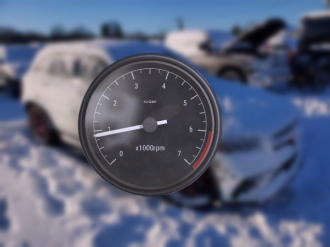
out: 875 rpm
